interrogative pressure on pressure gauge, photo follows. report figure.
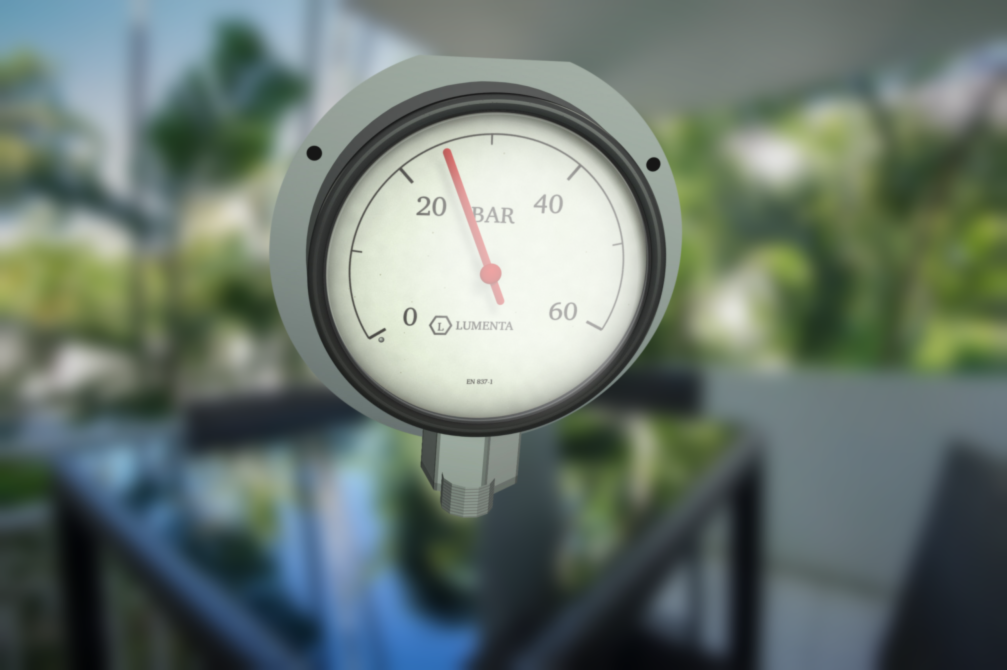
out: 25 bar
